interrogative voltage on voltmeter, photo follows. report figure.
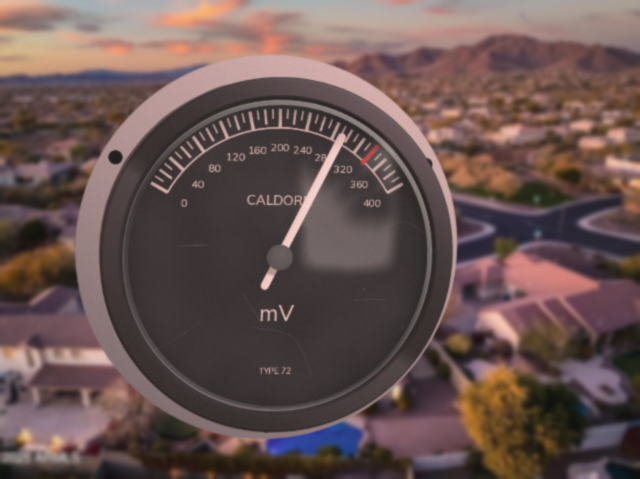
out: 290 mV
